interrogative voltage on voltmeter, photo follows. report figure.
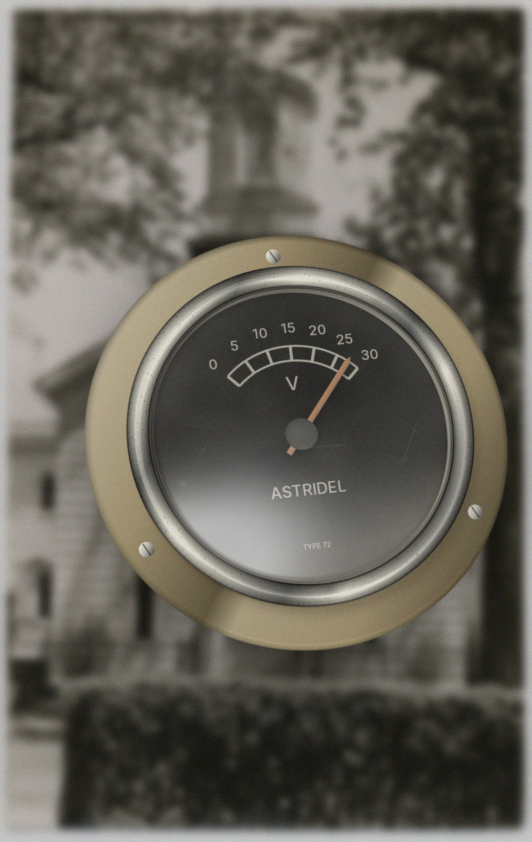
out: 27.5 V
